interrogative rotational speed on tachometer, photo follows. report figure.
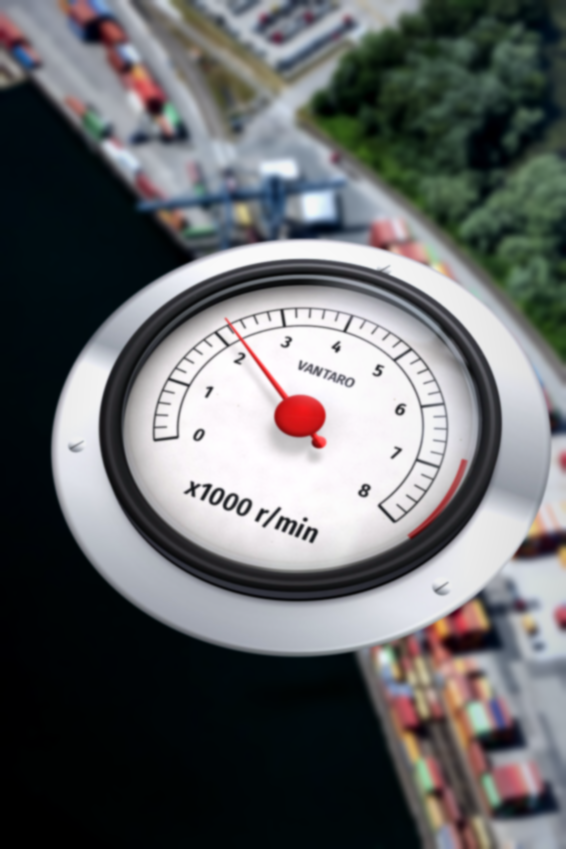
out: 2200 rpm
